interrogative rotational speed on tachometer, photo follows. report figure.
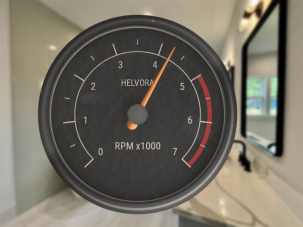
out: 4250 rpm
